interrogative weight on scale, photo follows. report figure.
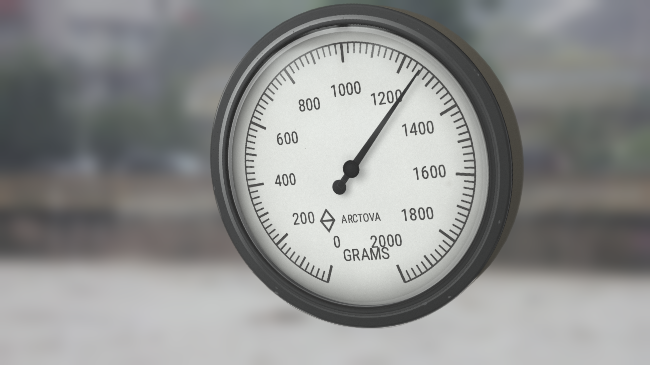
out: 1260 g
